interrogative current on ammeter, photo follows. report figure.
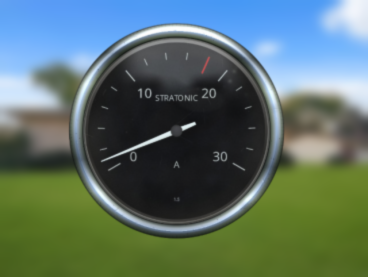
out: 1 A
